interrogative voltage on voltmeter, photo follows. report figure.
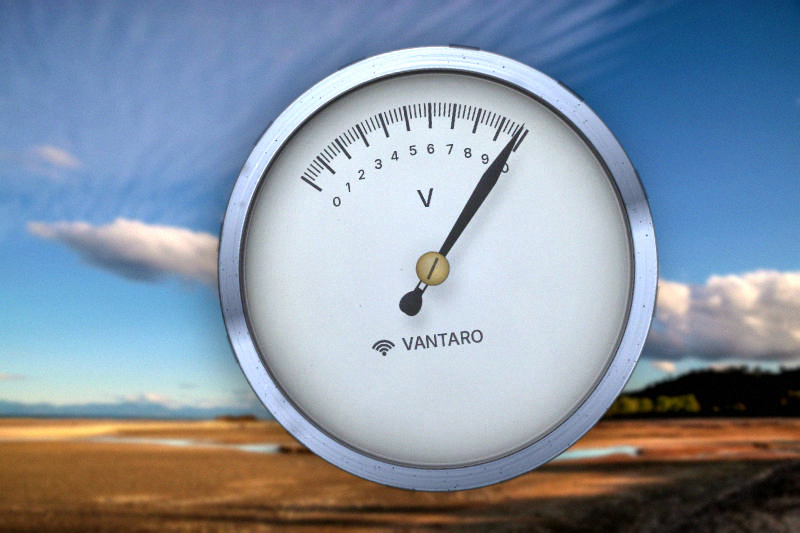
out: 9.8 V
